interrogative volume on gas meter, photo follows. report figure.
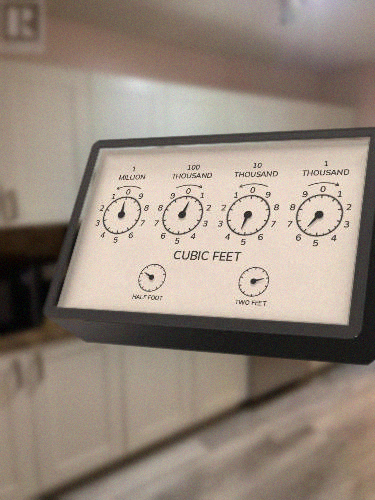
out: 4600 ft³
